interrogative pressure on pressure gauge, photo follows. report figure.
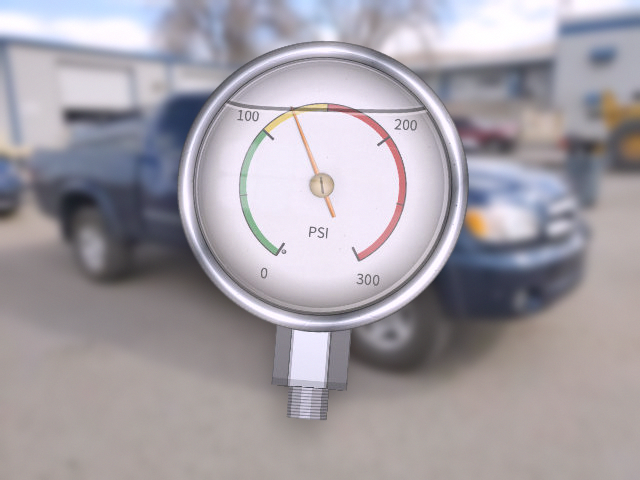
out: 125 psi
